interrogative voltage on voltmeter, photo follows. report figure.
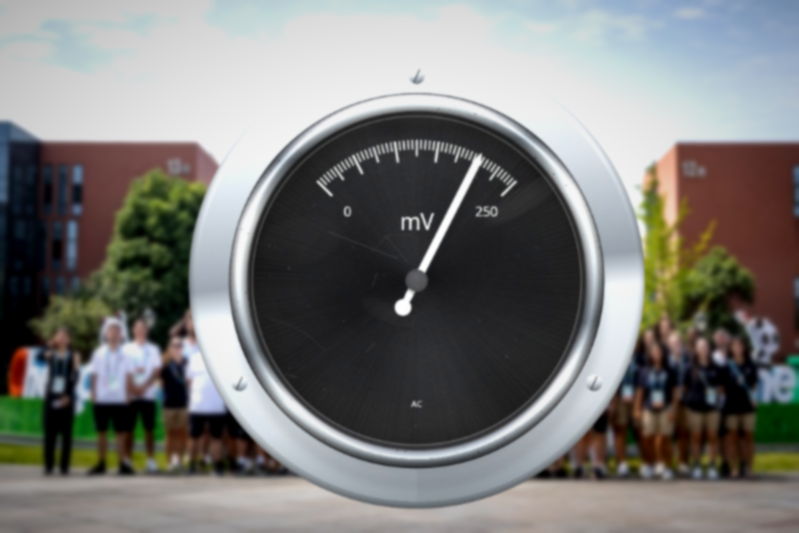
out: 200 mV
